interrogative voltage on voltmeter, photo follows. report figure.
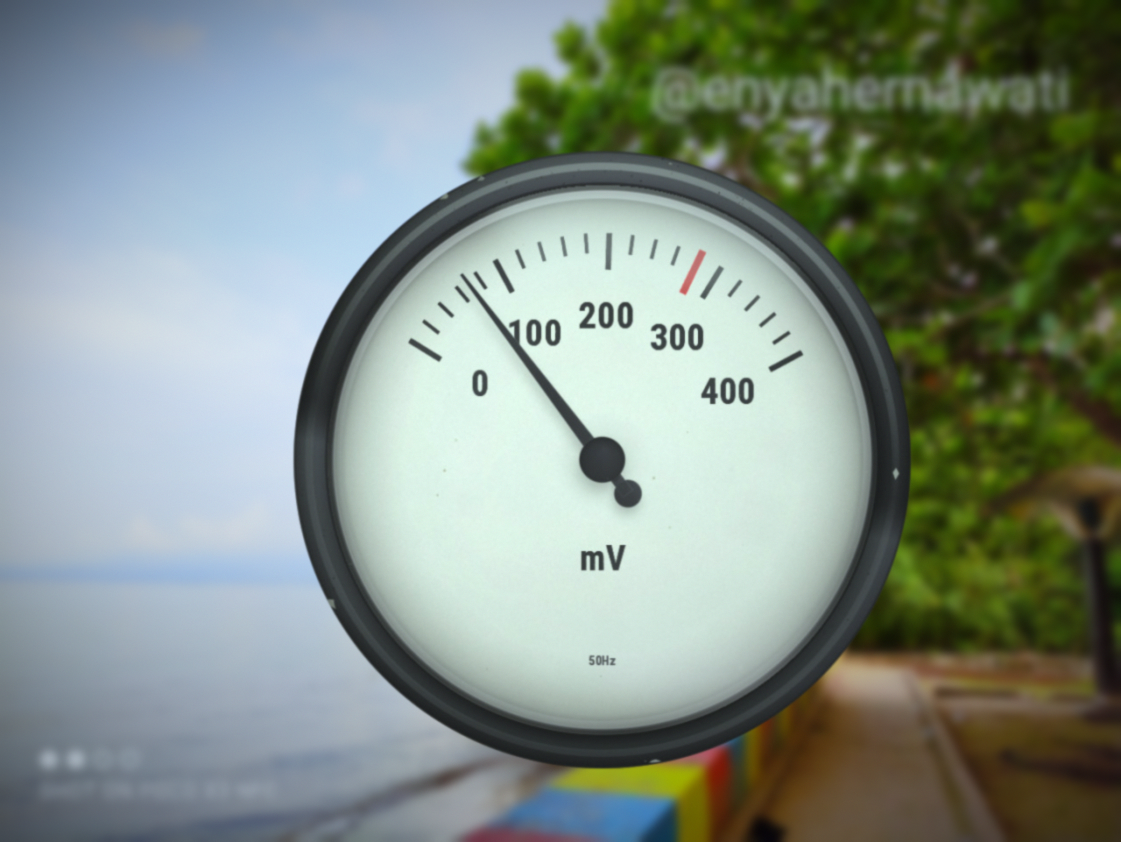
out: 70 mV
